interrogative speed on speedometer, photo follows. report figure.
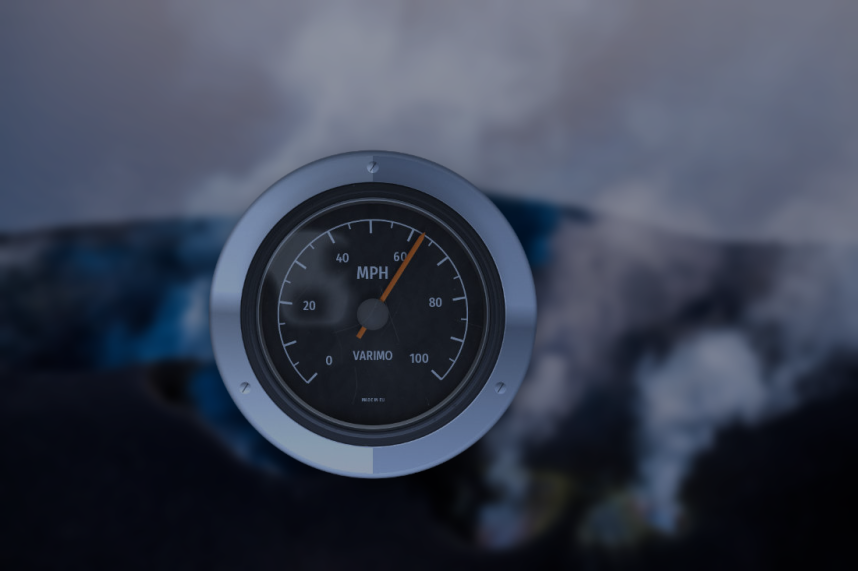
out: 62.5 mph
